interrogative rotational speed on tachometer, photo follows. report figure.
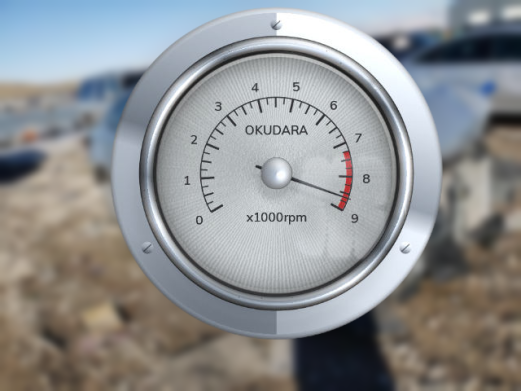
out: 8625 rpm
